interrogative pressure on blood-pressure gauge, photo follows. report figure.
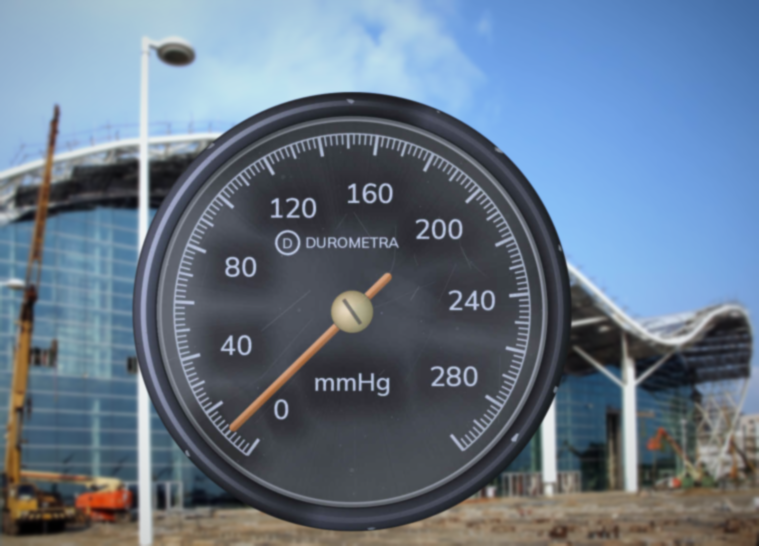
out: 10 mmHg
